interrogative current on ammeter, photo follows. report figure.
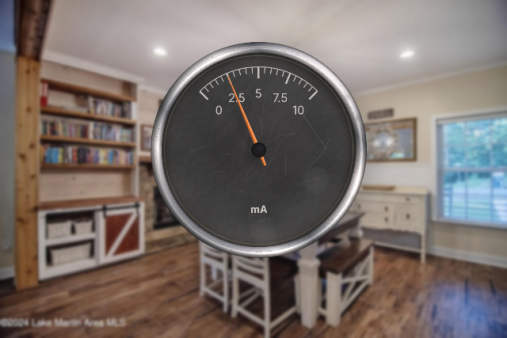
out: 2.5 mA
